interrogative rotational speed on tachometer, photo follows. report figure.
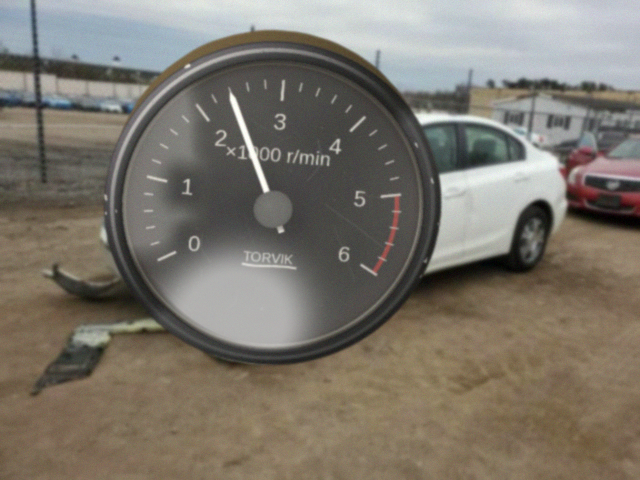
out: 2400 rpm
